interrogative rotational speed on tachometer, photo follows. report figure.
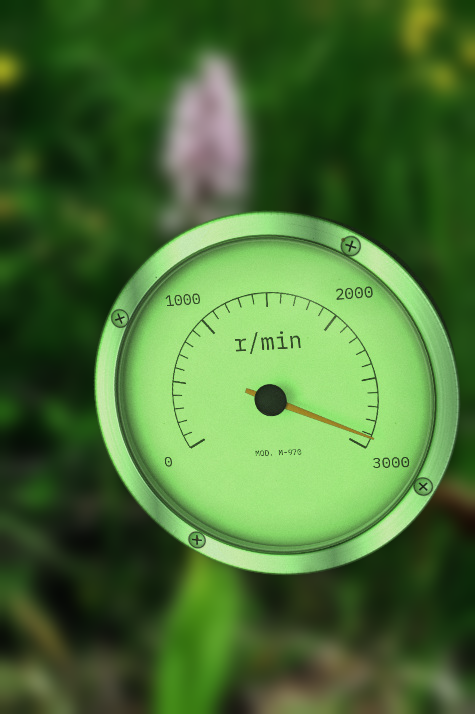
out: 2900 rpm
